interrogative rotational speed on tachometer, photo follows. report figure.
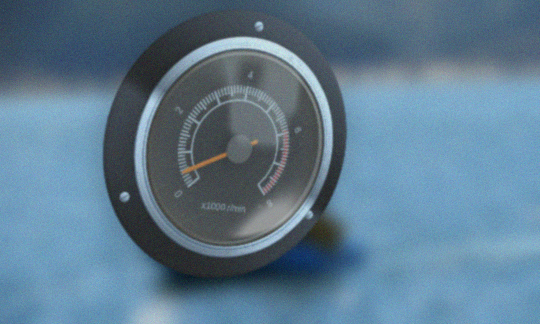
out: 500 rpm
